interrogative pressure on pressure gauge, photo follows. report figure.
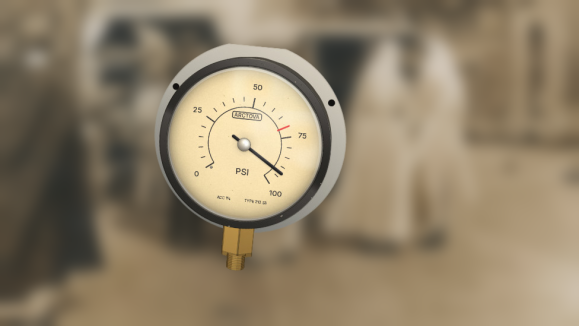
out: 92.5 psi
